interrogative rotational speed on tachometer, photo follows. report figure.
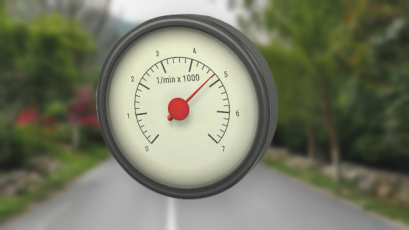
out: 4800 rpm
